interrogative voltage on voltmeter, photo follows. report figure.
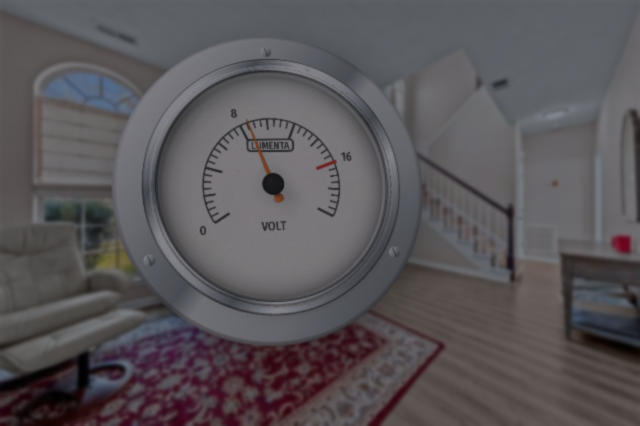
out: 8.5 V
